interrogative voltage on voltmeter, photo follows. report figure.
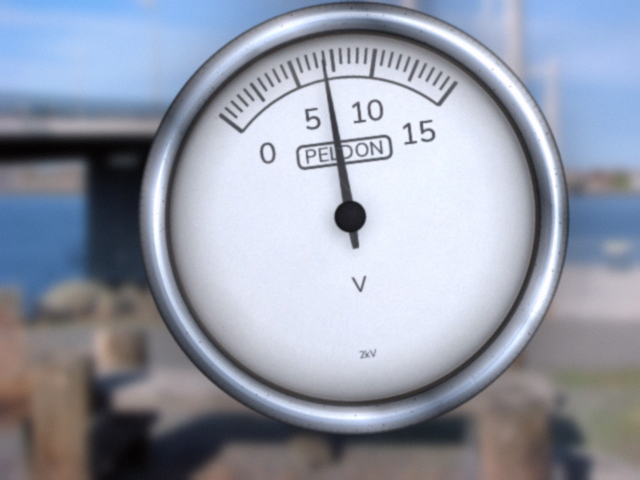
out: 7 V
